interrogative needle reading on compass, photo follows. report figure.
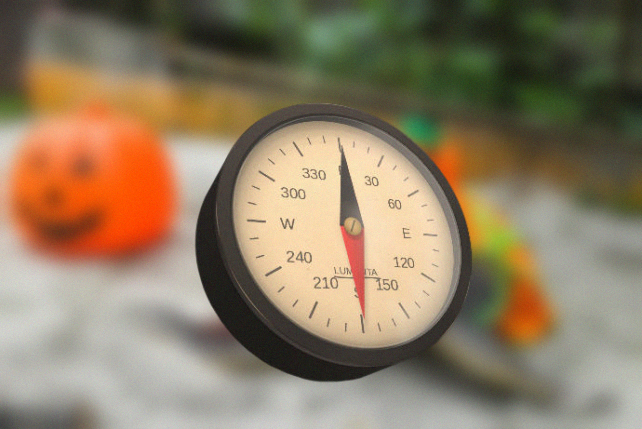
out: 180 °
